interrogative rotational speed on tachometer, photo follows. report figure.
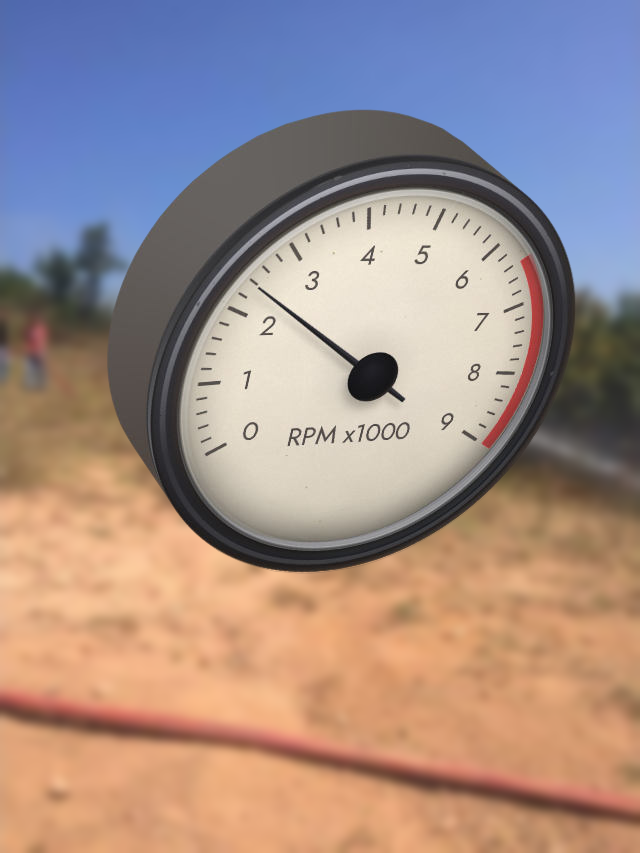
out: 2400 rpm
